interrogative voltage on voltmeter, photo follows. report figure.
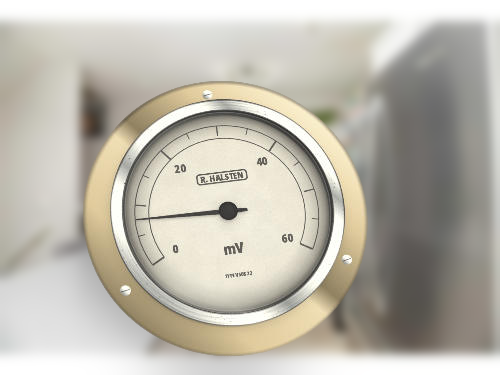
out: 7.5 mV
